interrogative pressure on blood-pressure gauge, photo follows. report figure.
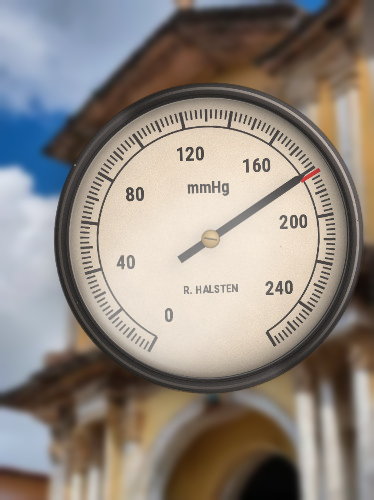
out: 180 mmHg
